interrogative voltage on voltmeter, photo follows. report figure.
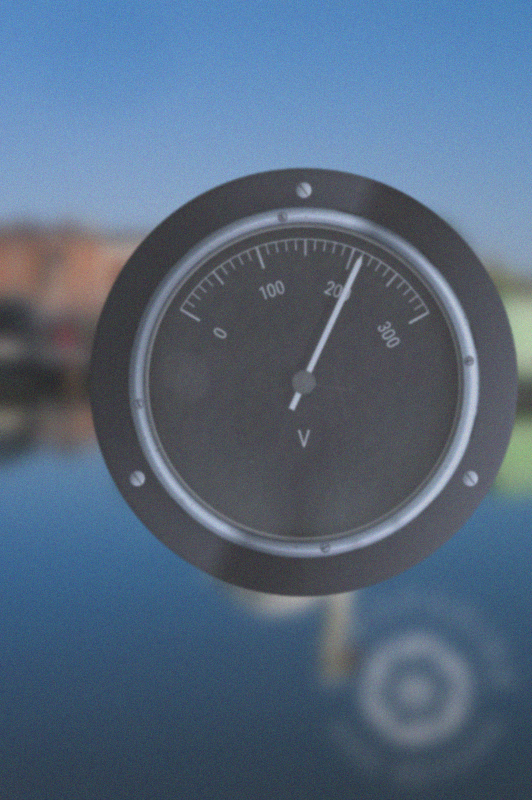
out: 210 V
